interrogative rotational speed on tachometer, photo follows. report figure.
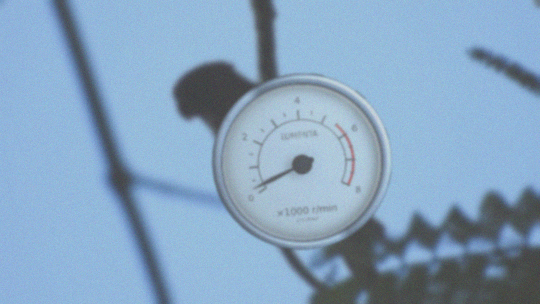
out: 250 rpm
